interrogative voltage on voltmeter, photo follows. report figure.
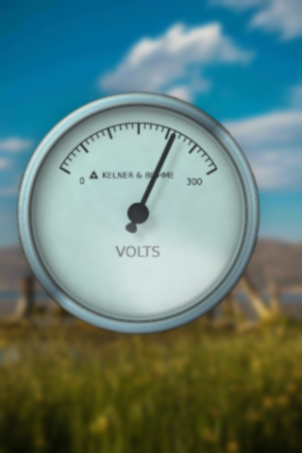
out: 210 V
